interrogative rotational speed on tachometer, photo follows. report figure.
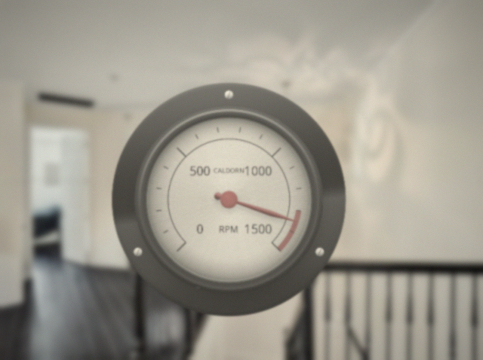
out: 1350 rpm
